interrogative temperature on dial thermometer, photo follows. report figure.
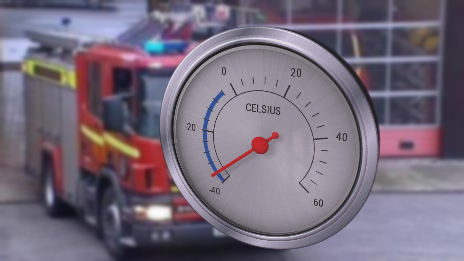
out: -36 °C
